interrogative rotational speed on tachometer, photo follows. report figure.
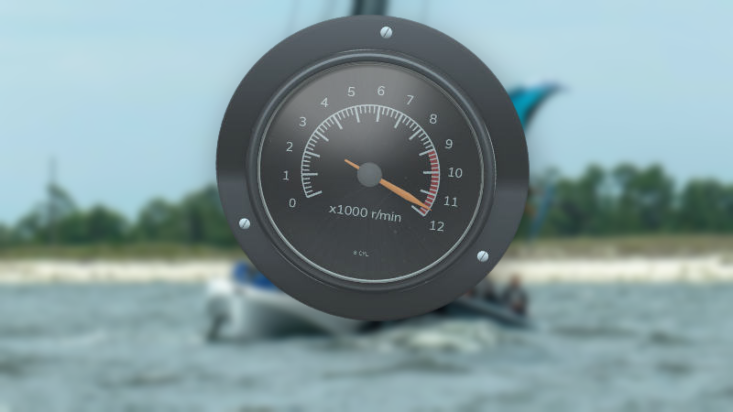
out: 11600 rpm
